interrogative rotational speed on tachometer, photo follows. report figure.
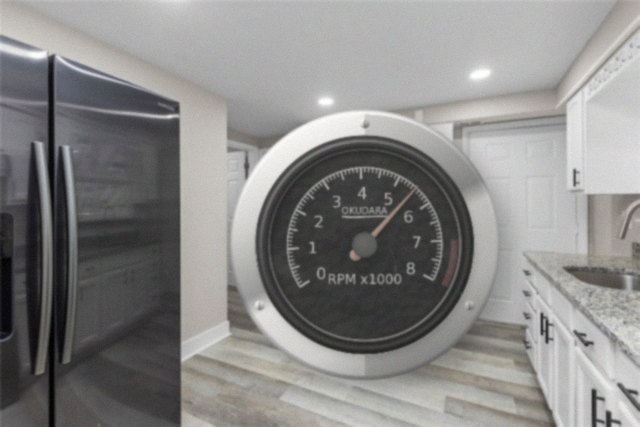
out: 5500 rpm
